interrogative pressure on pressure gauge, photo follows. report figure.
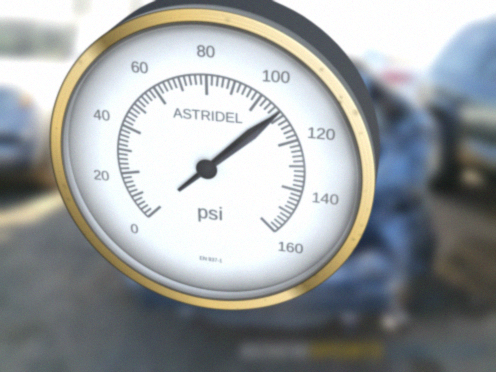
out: 108 psi
